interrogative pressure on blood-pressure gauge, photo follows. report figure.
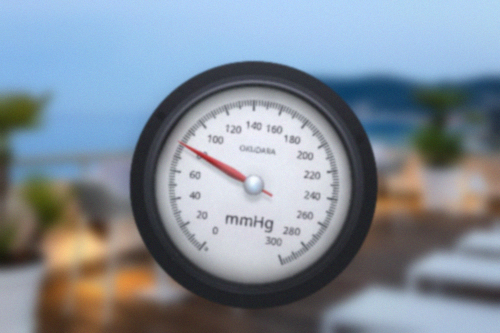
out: 80 mmHg
